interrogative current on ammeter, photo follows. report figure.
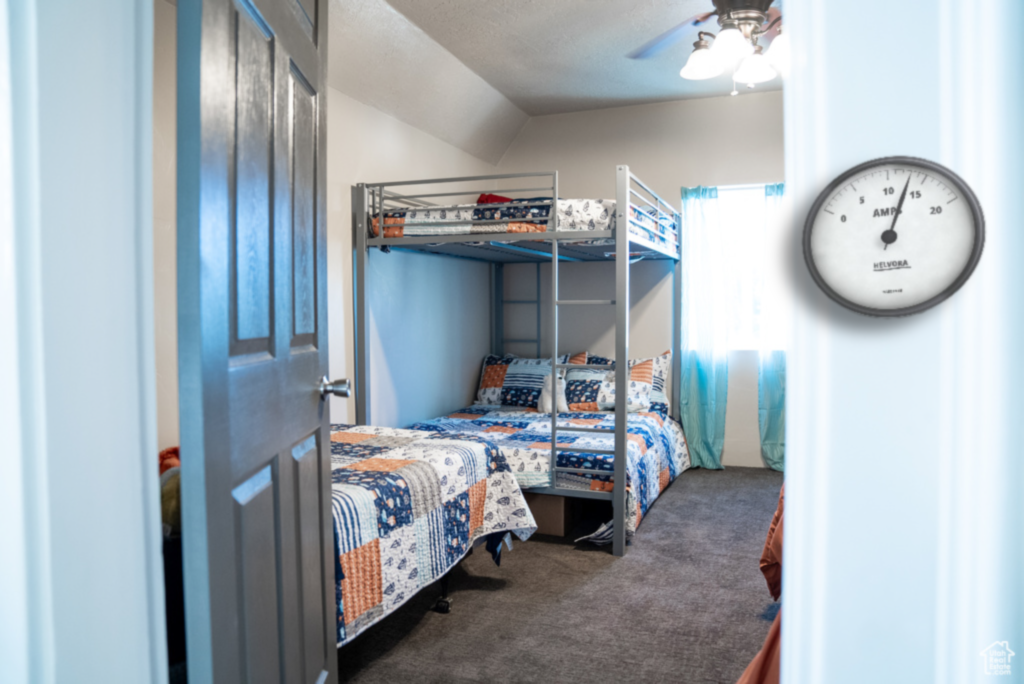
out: 13 A
